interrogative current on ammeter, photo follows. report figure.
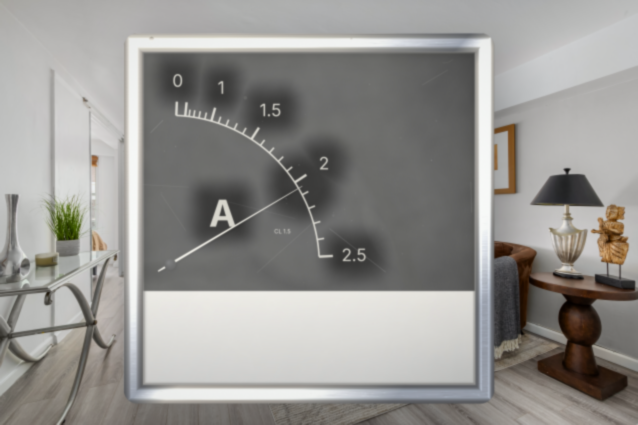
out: 2.05 A
